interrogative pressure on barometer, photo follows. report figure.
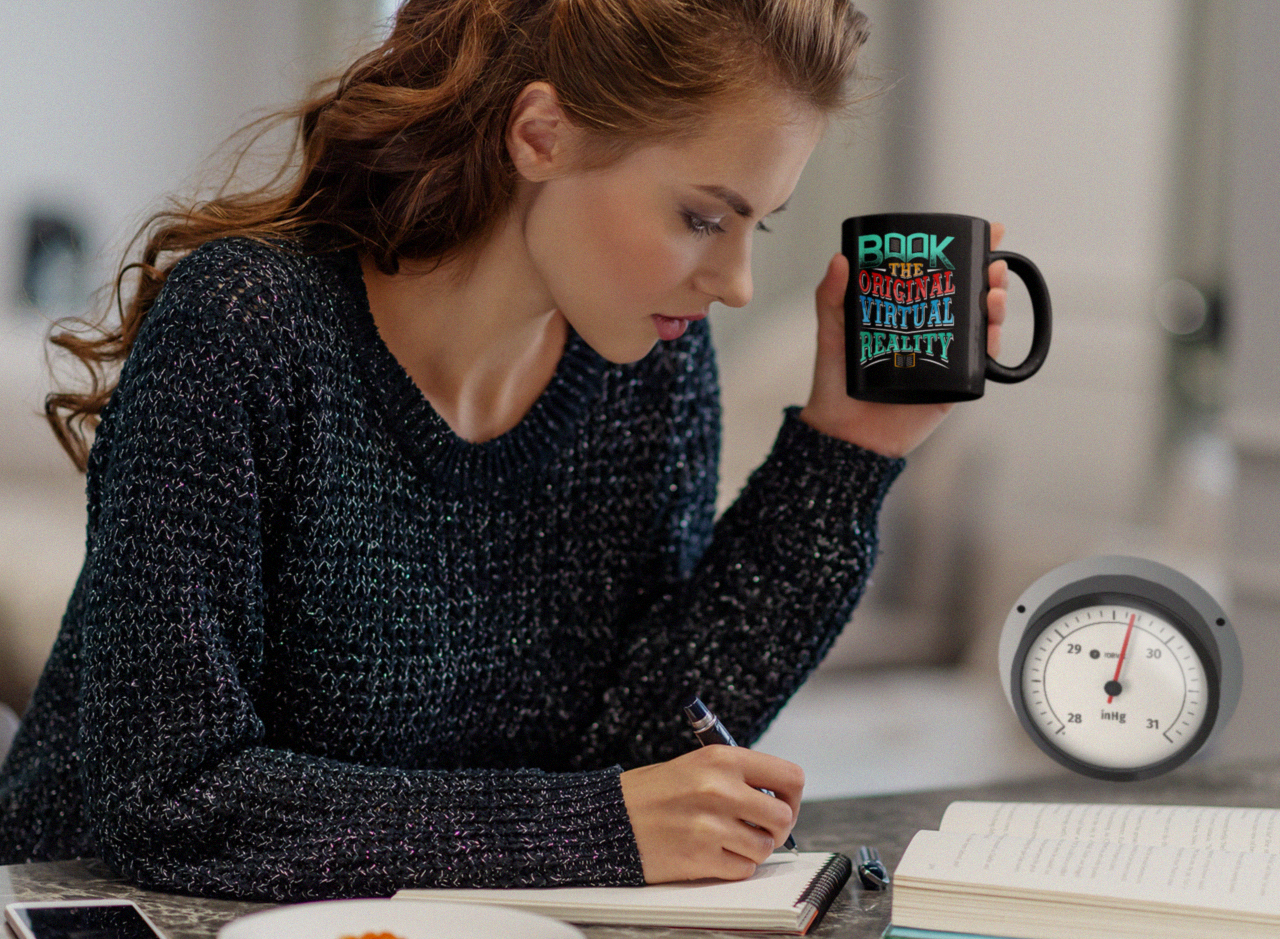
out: 29.65 inHg
